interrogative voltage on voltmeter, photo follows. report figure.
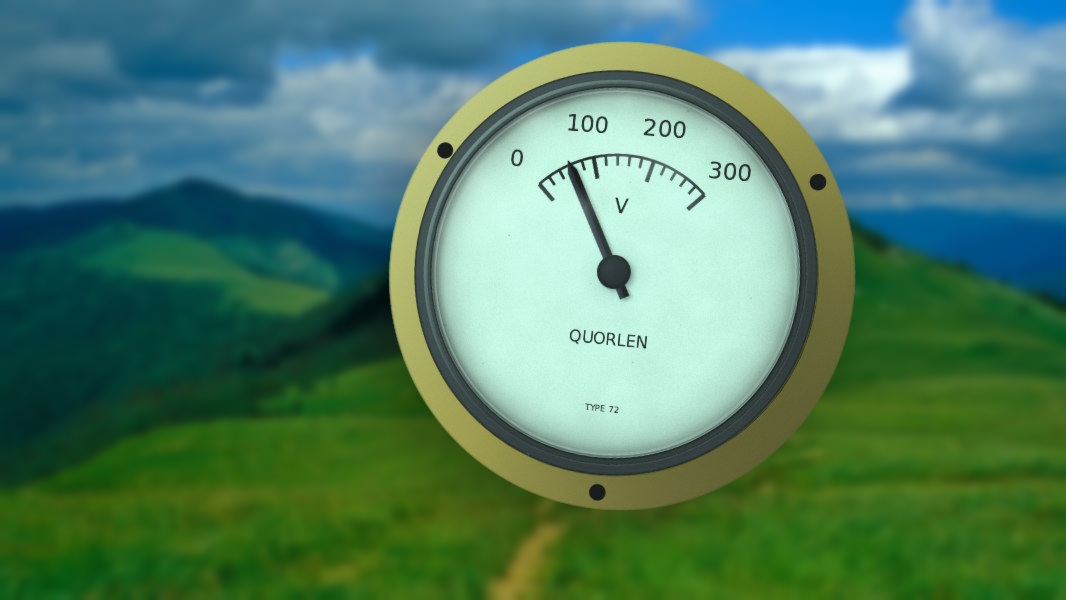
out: 60 V
